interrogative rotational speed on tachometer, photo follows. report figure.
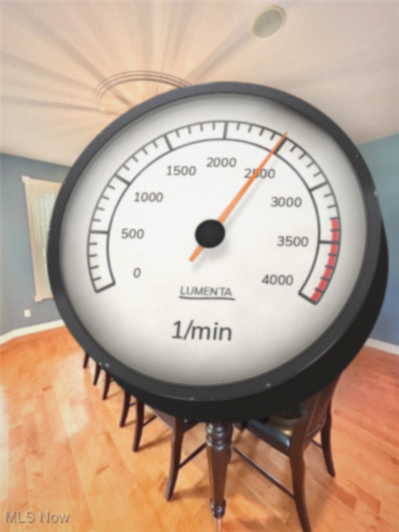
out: 2500 rpm
